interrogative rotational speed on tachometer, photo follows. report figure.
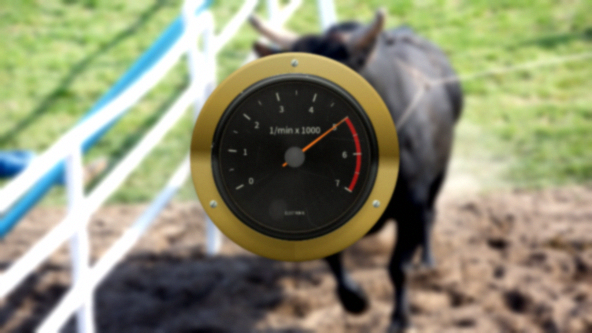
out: 5000 rpm
